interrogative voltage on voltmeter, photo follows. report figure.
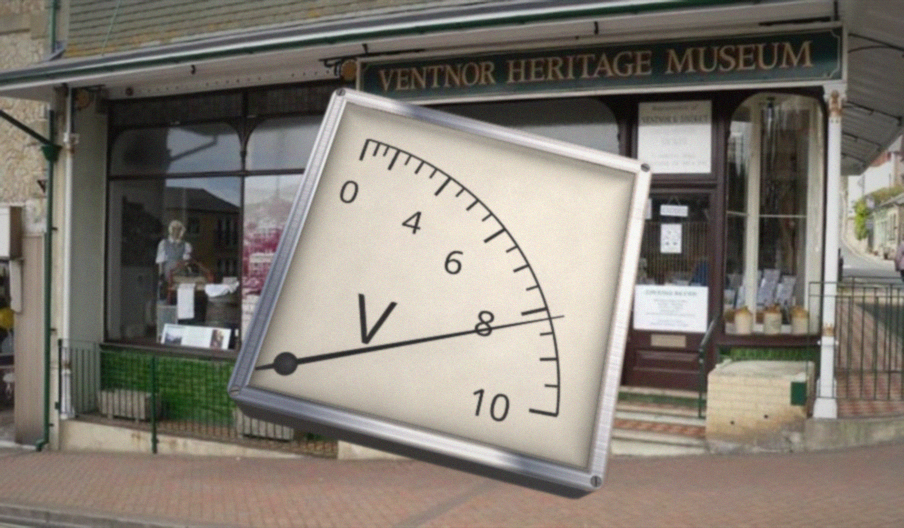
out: 8.25 V
